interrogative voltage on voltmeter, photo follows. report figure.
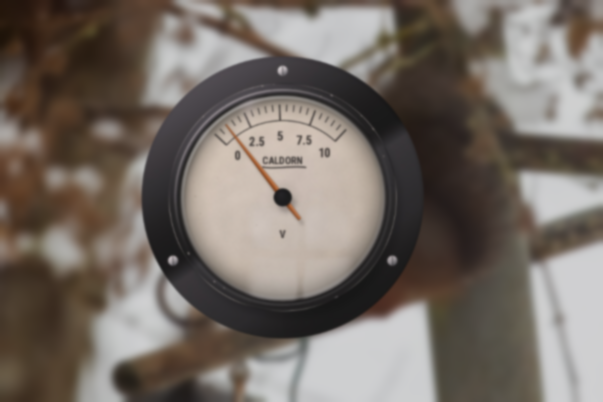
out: 1 V
